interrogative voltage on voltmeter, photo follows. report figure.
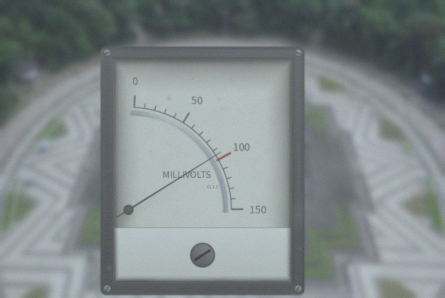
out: 95 mV
